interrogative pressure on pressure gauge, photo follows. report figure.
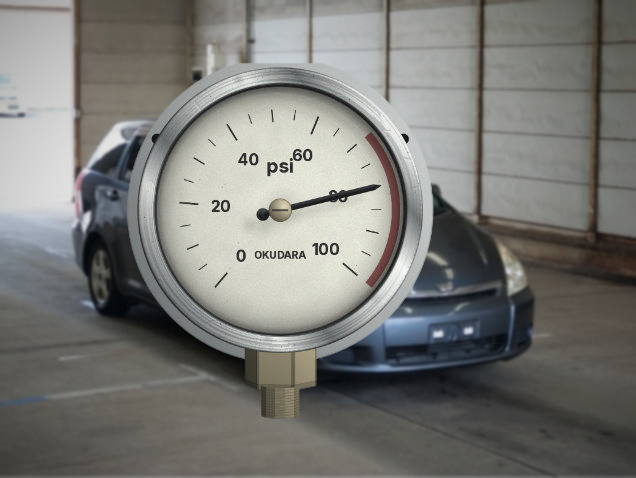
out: 80 psi
